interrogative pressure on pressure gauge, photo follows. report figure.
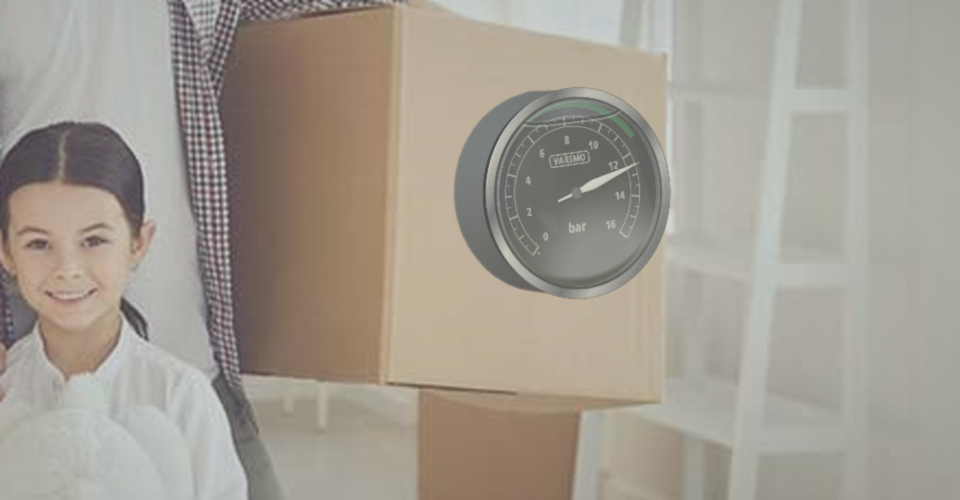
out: 12.5 bar
